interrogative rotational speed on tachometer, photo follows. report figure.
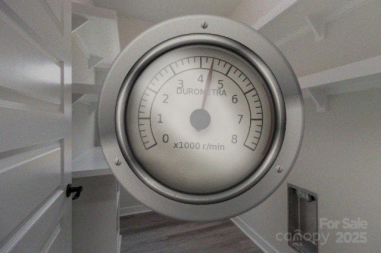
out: 4400 rpm
